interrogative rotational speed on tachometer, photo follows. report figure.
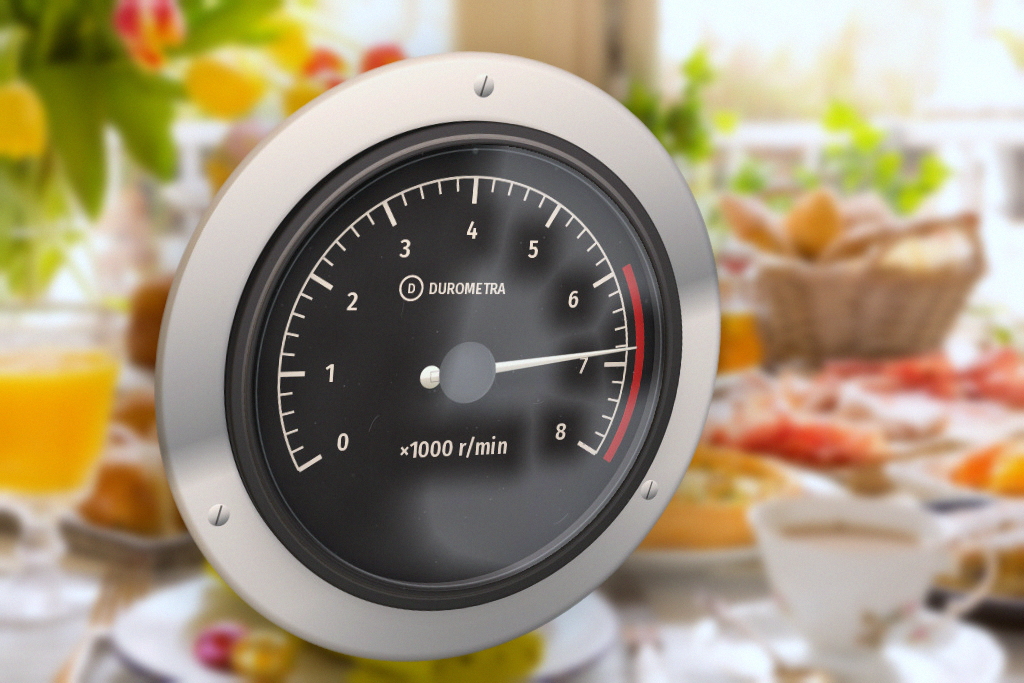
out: 6800 rpm
